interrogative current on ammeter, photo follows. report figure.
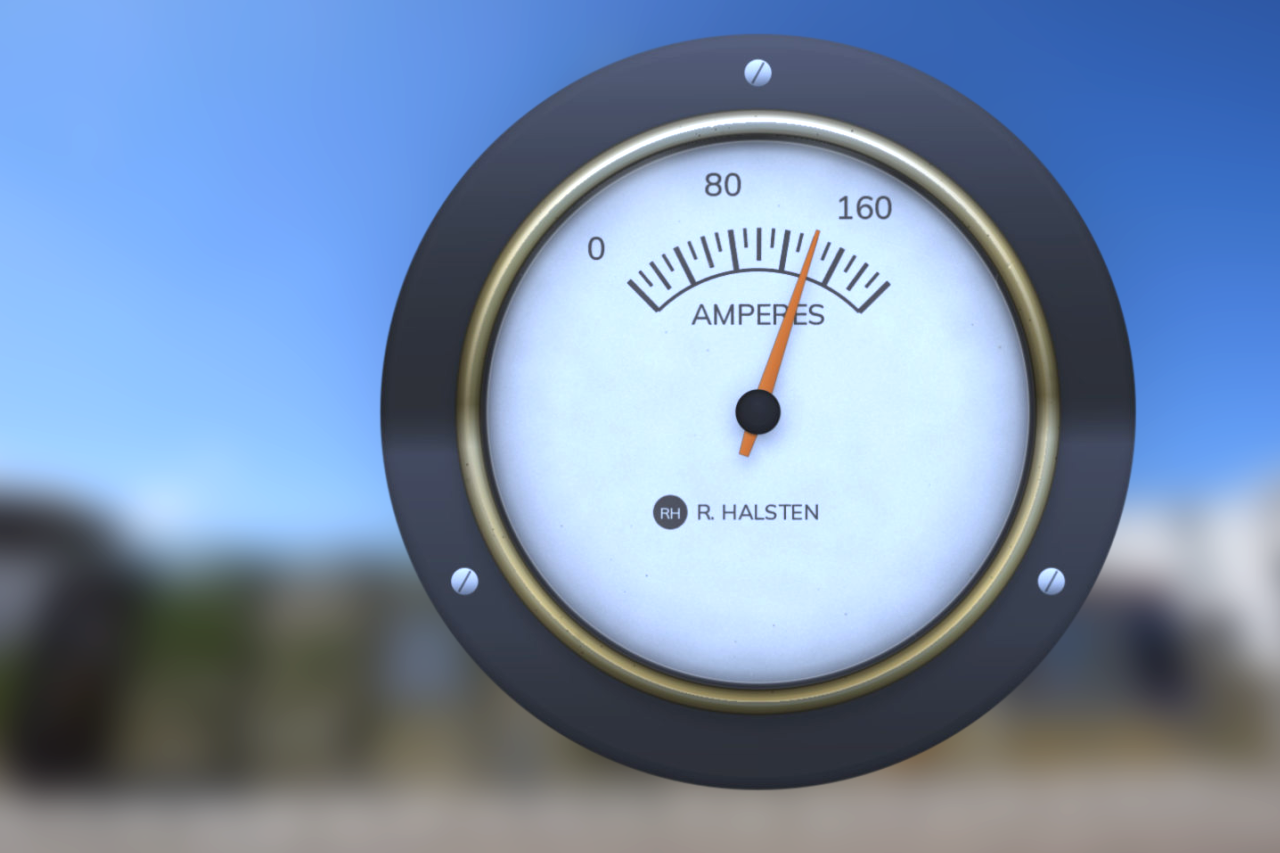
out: 140 A
